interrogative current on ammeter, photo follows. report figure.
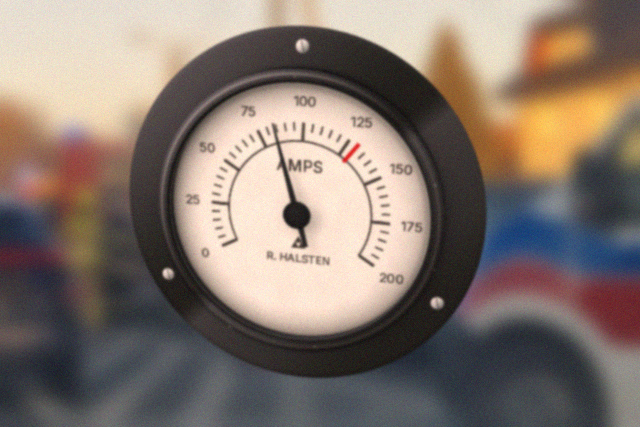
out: 85 A
